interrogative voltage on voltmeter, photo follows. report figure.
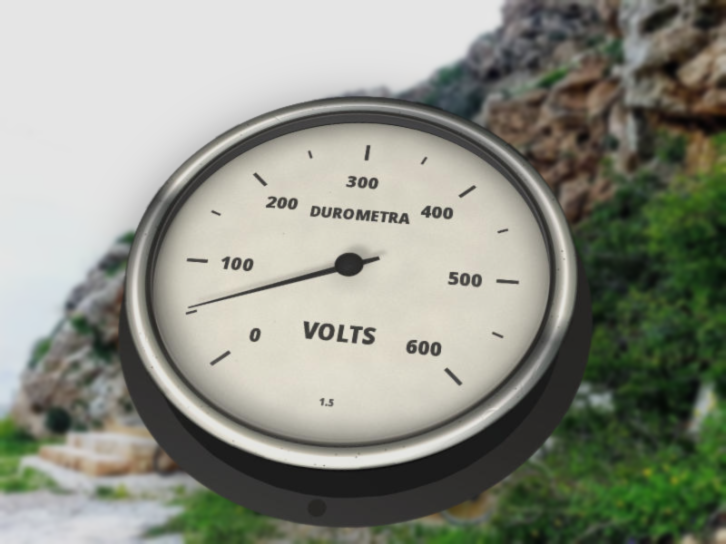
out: 50 V
